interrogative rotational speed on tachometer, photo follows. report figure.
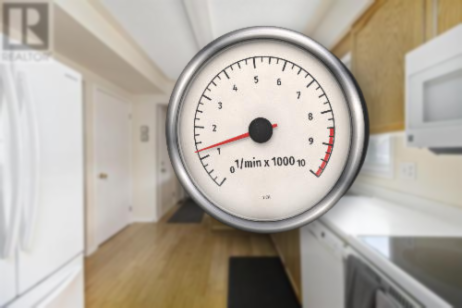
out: 1250 rpm
